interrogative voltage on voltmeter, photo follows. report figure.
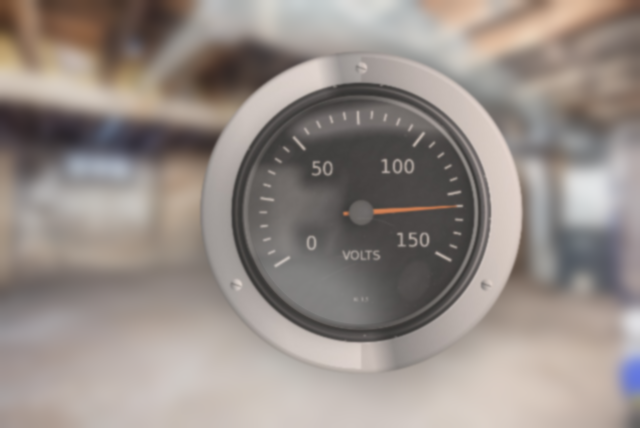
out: 130 V
